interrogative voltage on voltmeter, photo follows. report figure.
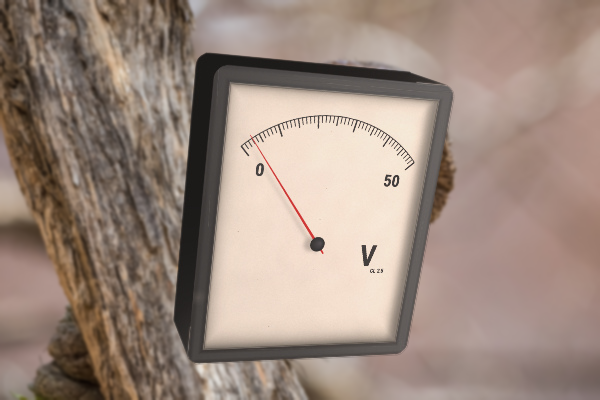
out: 3 V
